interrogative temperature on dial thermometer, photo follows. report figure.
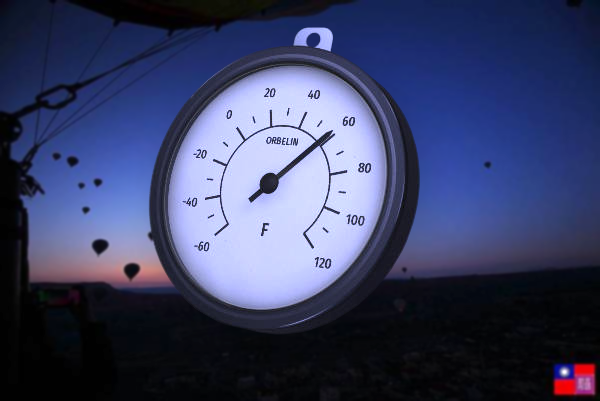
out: 60 °F
